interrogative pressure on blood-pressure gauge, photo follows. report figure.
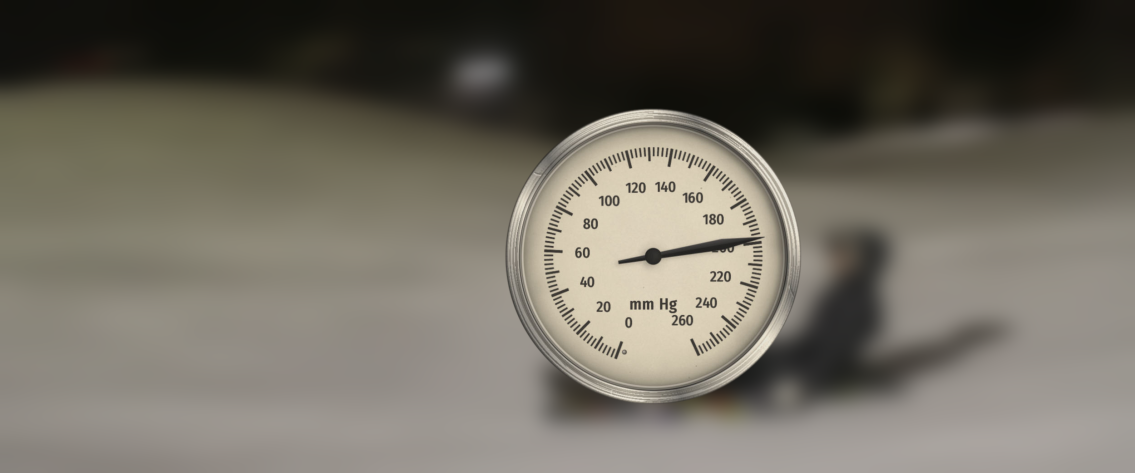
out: 198 mmHg
